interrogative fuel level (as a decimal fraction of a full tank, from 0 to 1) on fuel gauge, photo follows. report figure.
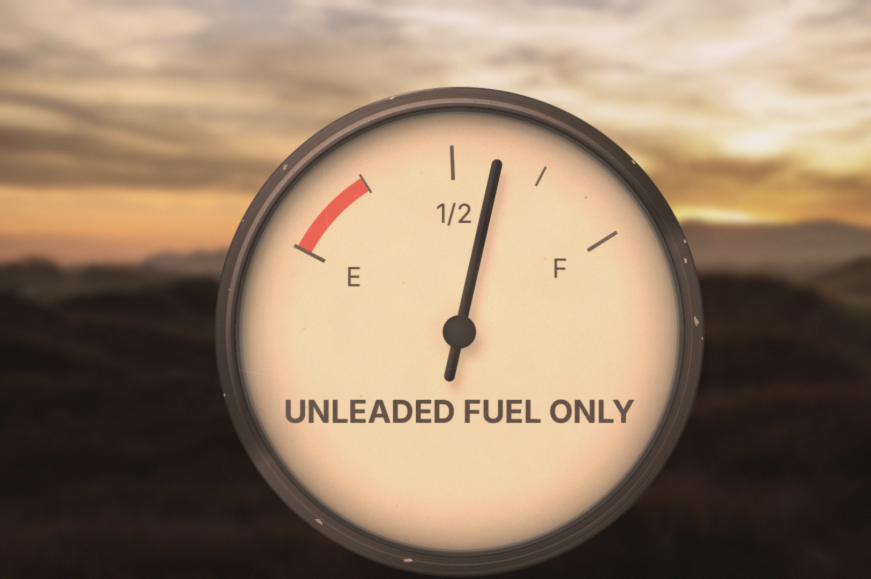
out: 0.625
